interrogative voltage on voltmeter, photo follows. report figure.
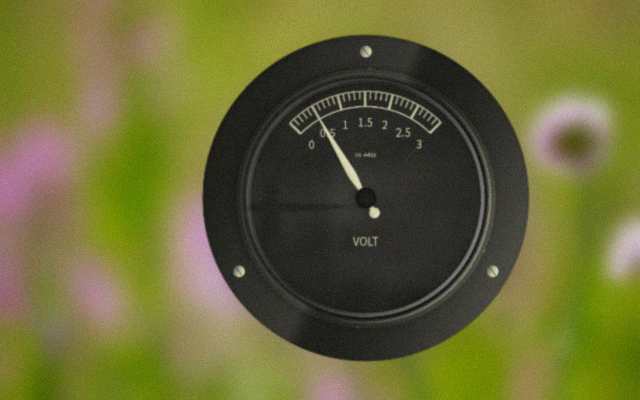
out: 0.5 V
